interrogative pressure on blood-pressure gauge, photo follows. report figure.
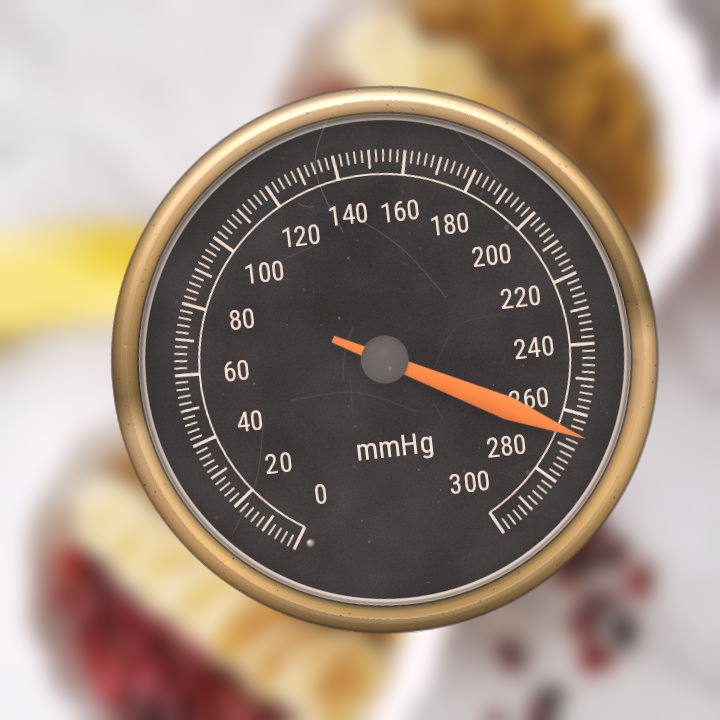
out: 266 mmHg
